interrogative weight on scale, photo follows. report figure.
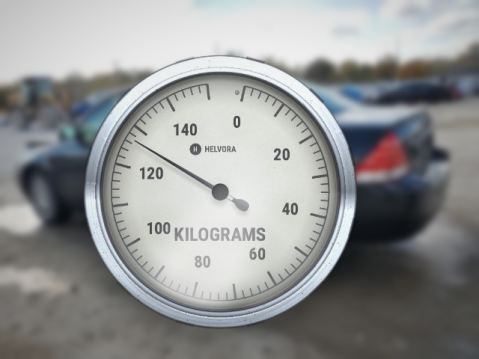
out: 127 kg
